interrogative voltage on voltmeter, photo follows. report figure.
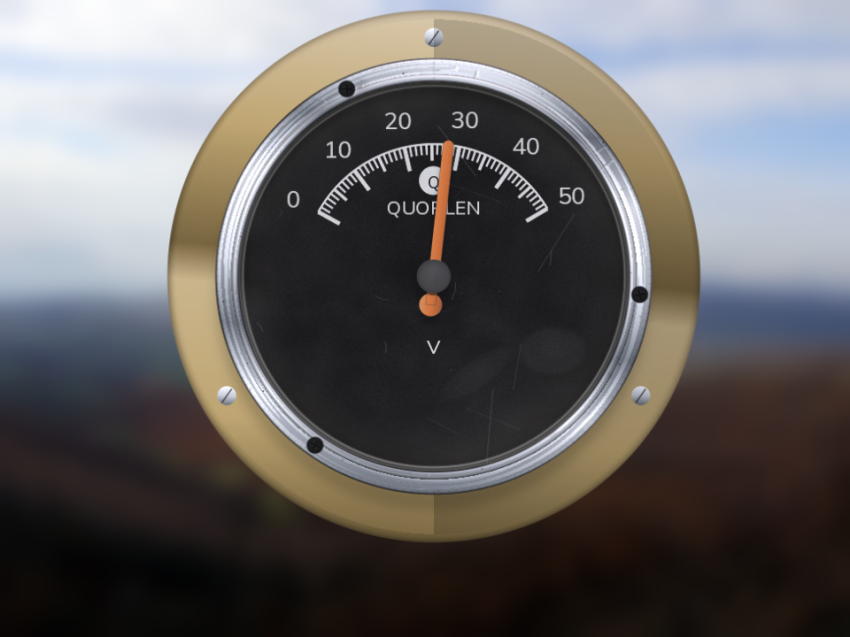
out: 28 V
